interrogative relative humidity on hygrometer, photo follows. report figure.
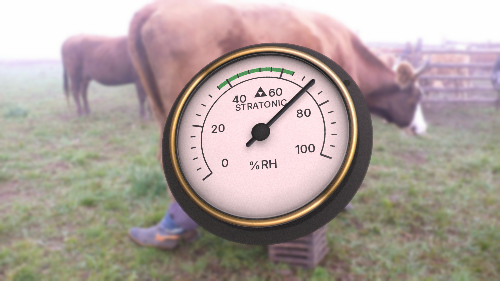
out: 72 %
